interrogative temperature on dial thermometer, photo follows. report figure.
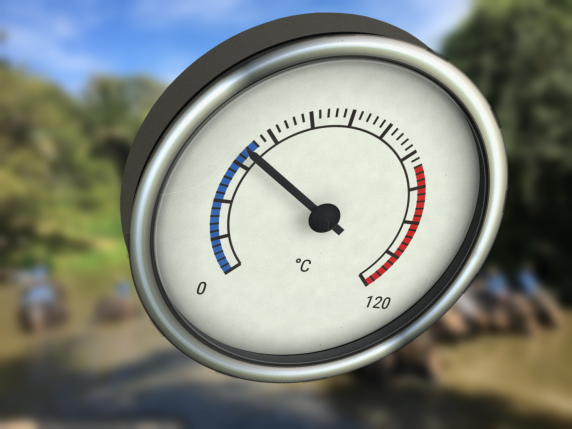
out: 34 °C
